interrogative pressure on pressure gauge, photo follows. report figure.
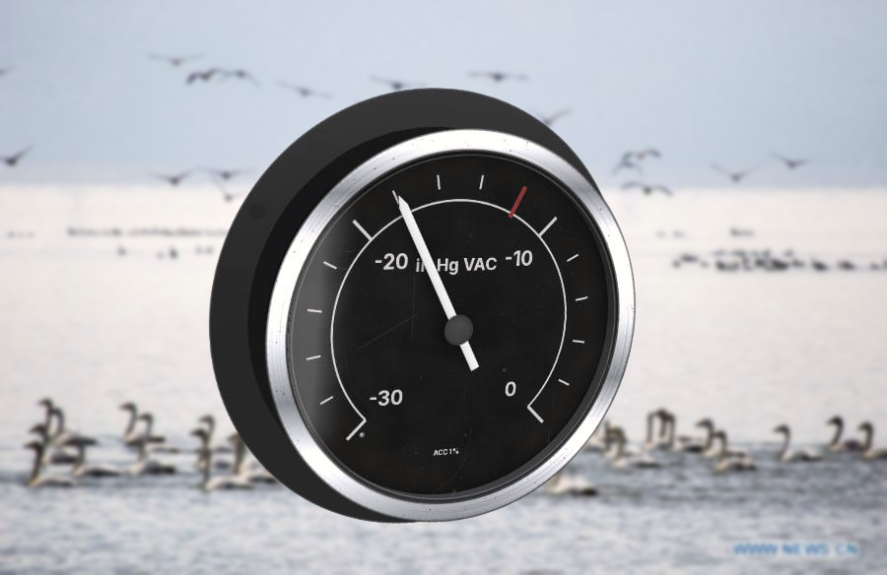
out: -18 inHg
